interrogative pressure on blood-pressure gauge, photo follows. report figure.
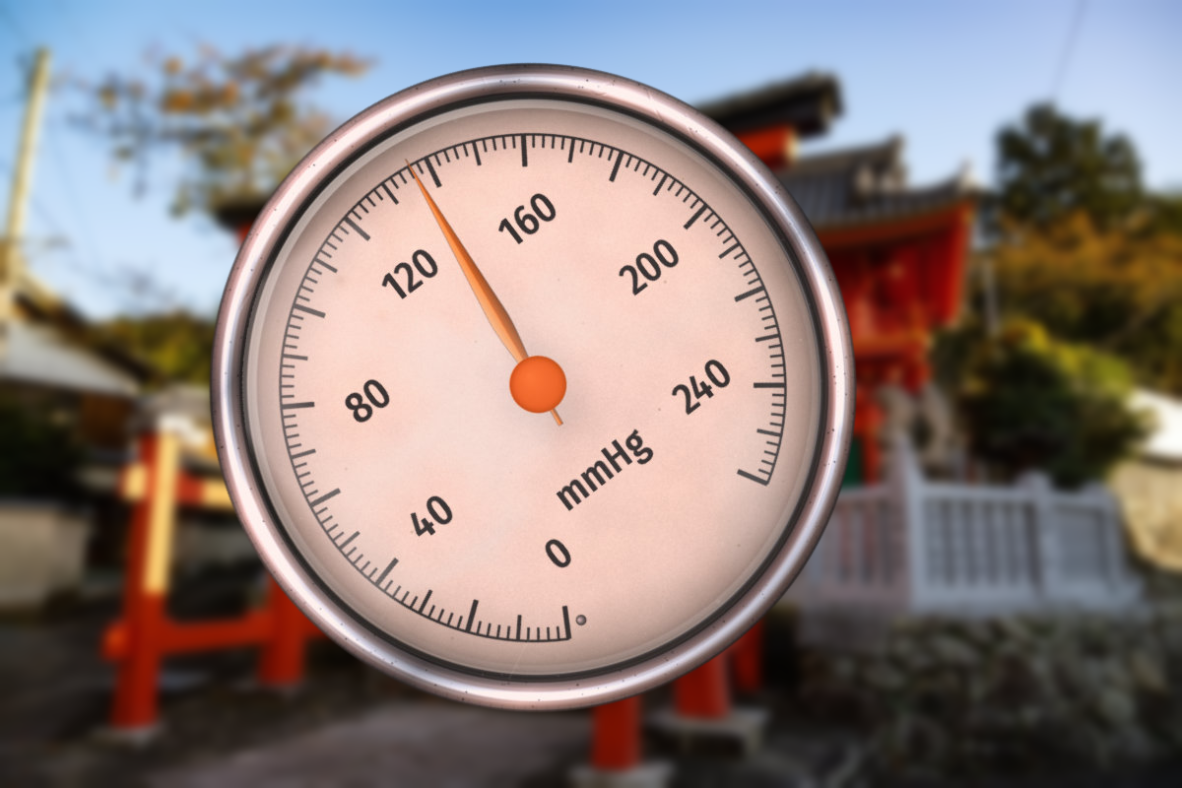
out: 136 mmHg
